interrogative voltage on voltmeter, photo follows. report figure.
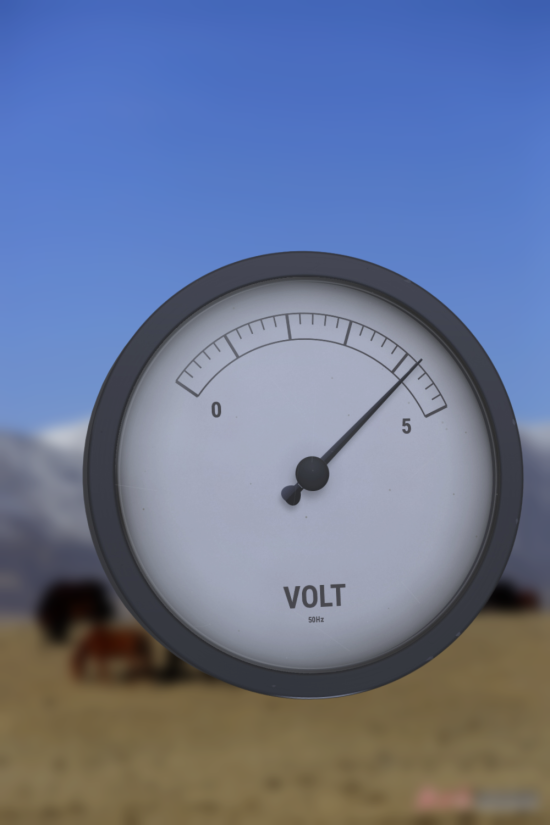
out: 4.2 V
